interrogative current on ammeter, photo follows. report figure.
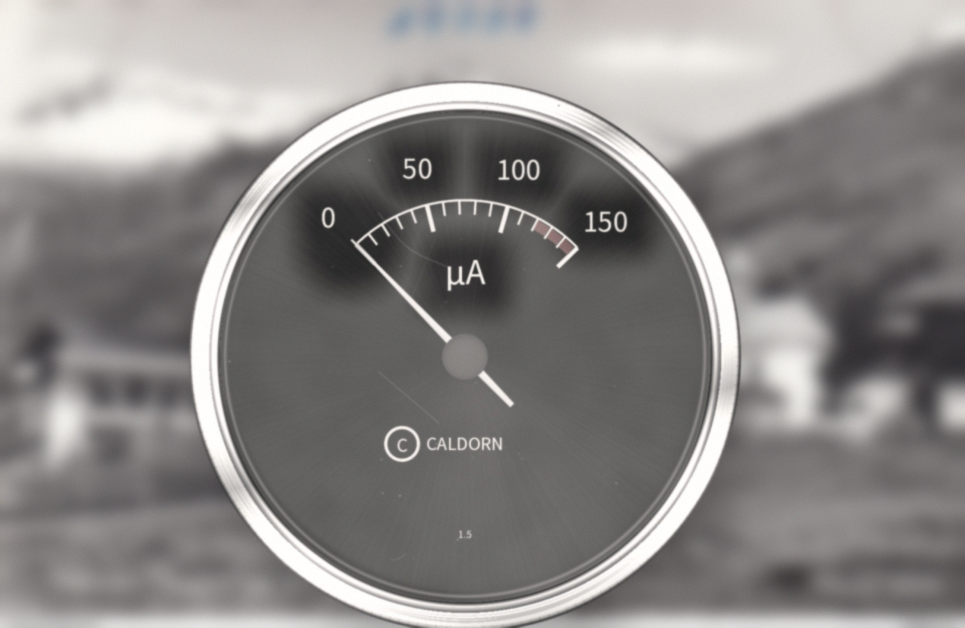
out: 0 µA
